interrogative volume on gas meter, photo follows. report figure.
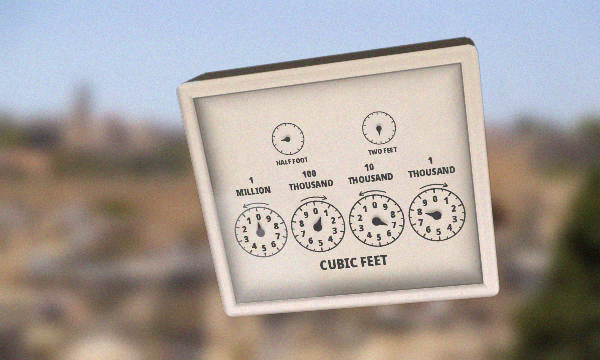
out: 6800 ft³
